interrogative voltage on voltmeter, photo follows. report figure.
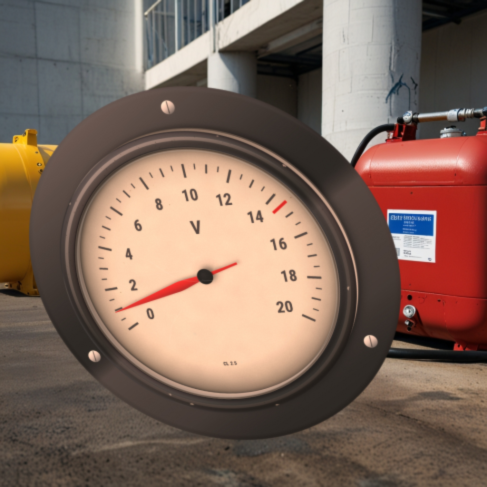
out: 1 V
